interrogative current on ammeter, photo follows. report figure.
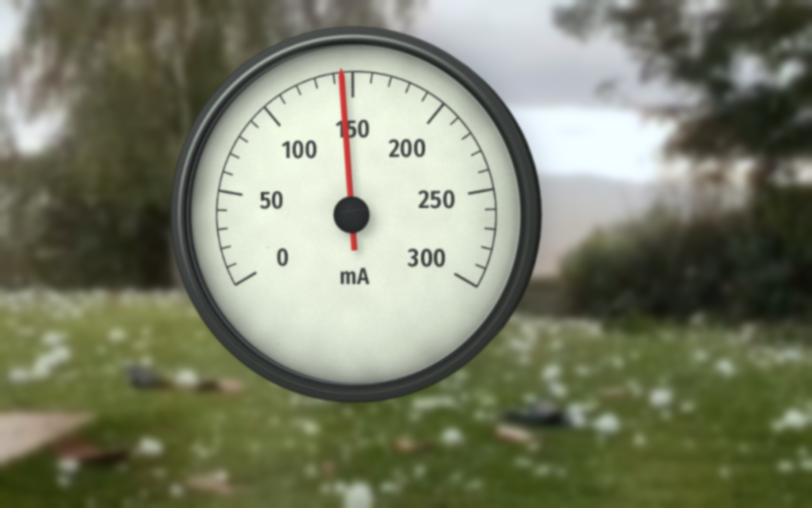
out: 145 mA
